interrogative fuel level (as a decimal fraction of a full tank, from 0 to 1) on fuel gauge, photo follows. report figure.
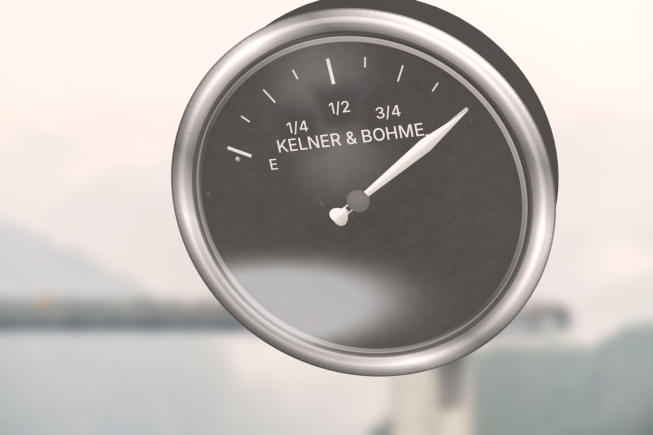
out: 1
